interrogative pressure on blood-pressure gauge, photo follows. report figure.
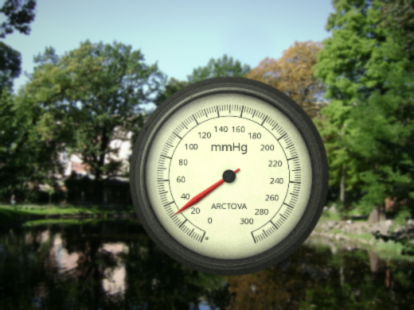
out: 30 mmHg
